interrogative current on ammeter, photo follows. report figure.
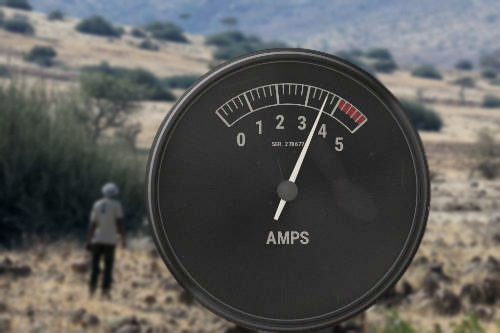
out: 3.6 A
